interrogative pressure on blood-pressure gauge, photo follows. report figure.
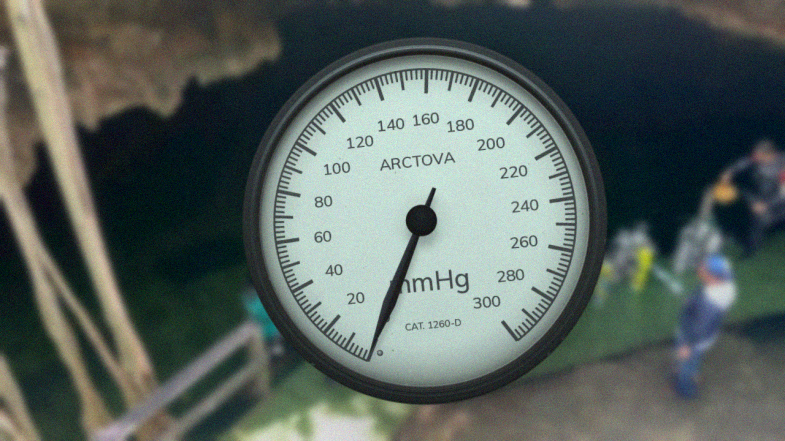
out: 0 mmHg
